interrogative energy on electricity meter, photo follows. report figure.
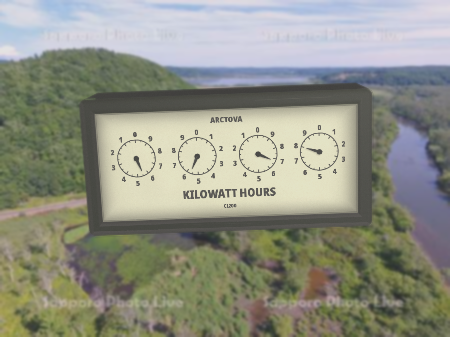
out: 5568 kWh
